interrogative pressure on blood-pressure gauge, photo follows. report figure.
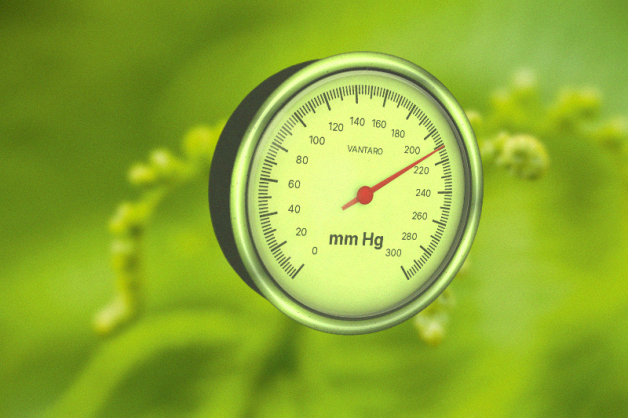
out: 210 mmHg
